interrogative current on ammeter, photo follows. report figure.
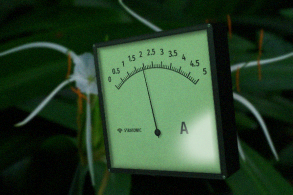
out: 2 A
